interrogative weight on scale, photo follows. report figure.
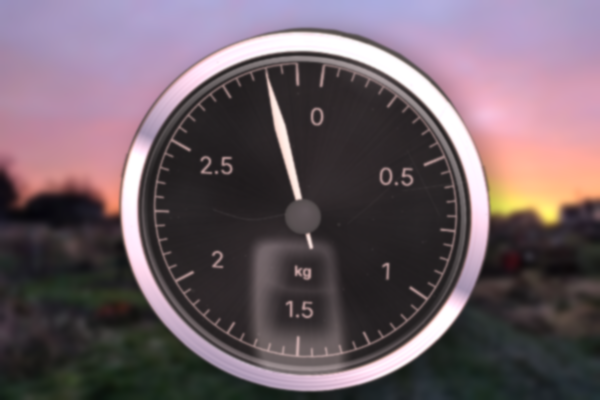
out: 2.9 kg
